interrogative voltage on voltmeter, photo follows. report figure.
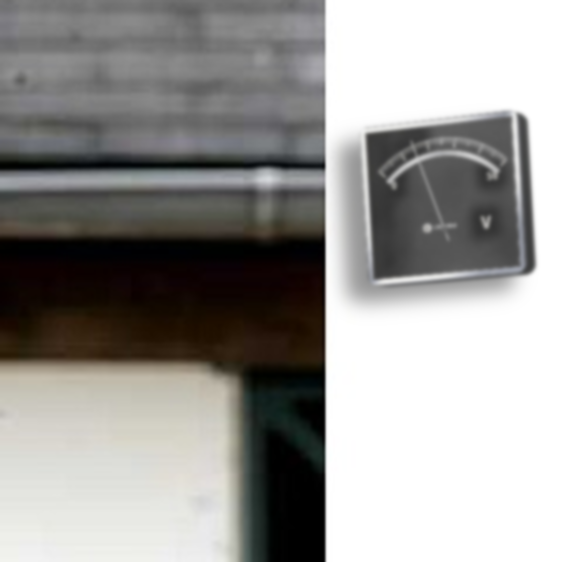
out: 15 V
